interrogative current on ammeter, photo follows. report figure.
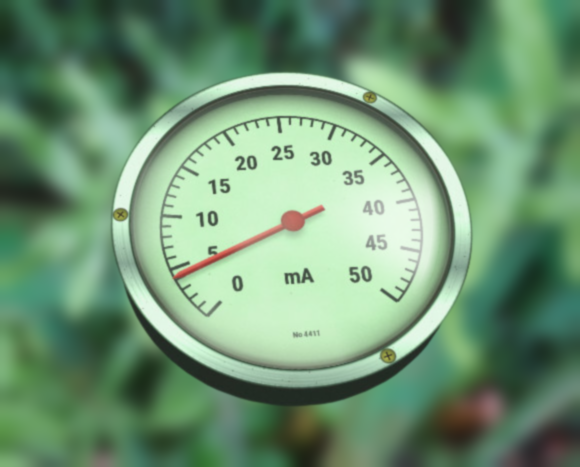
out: 4 mA
